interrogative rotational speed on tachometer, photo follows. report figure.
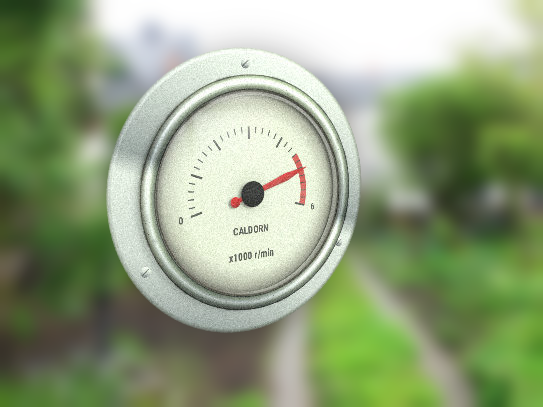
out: 5000 rpm
